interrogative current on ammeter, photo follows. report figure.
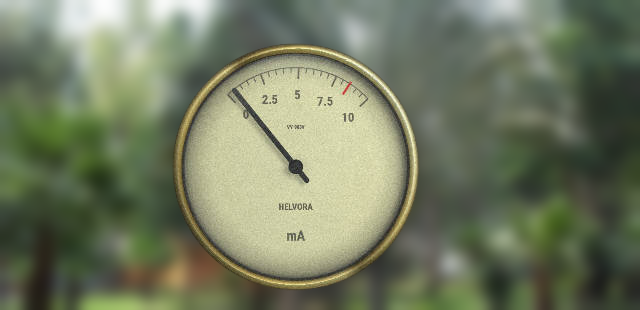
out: 0.5 mA
